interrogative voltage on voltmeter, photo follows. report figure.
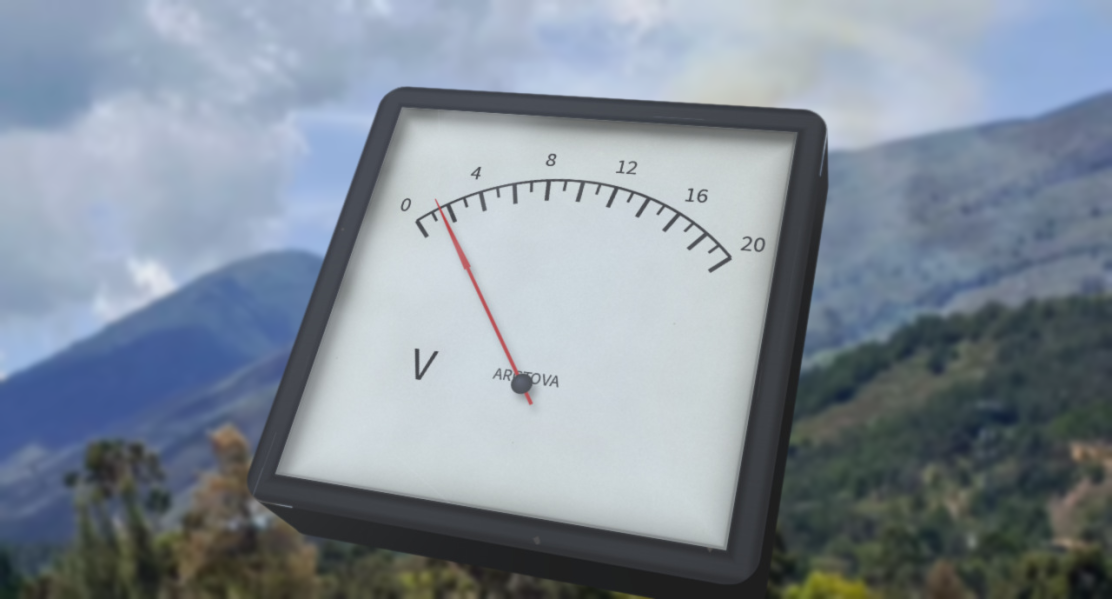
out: 1.5 V
